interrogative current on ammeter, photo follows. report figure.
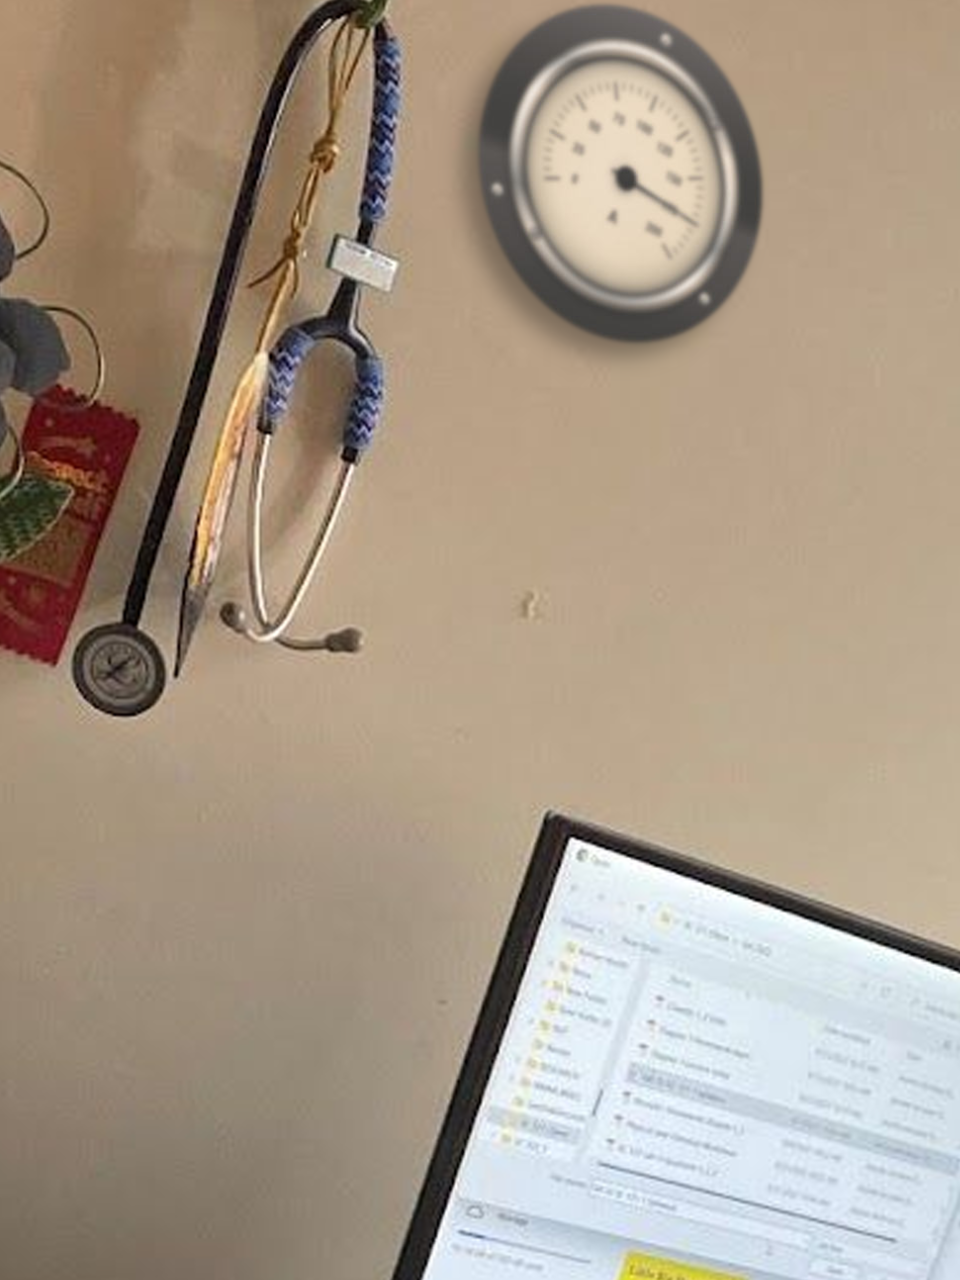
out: 175 A
